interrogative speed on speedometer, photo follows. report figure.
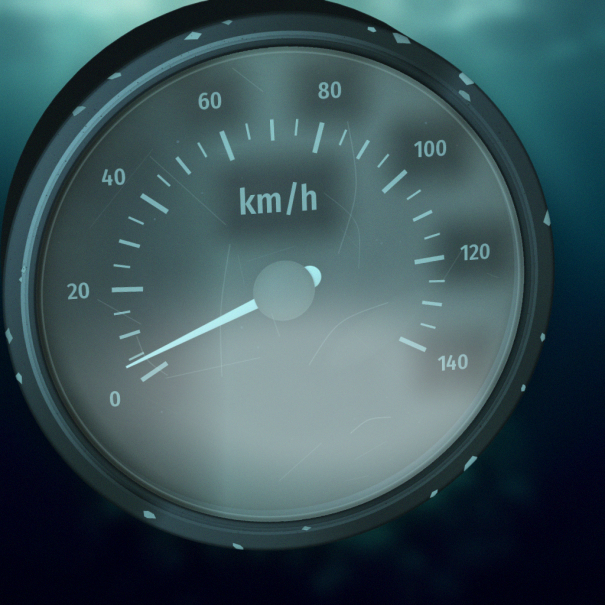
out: 5 km/h
